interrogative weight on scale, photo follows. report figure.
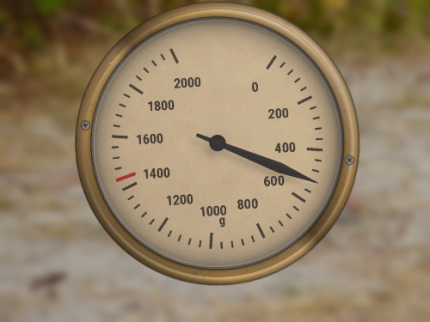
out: 520 g
